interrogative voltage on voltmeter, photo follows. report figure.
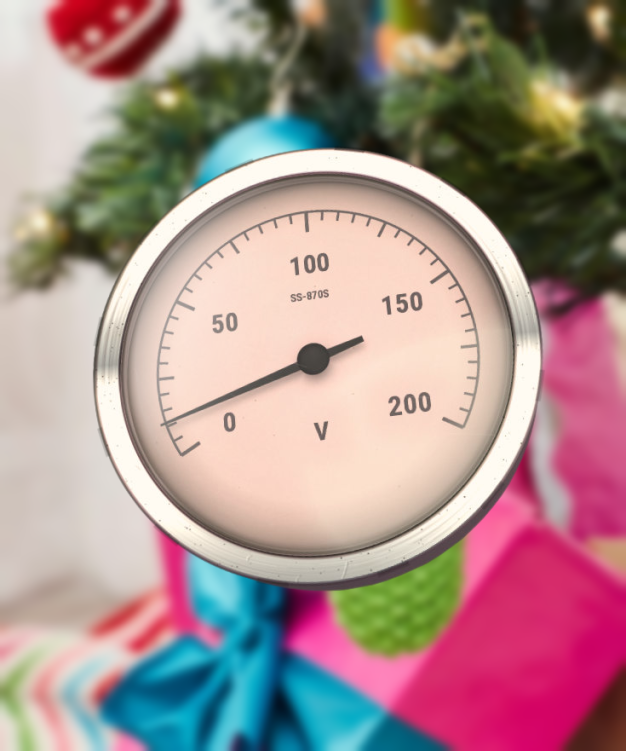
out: 10 V
